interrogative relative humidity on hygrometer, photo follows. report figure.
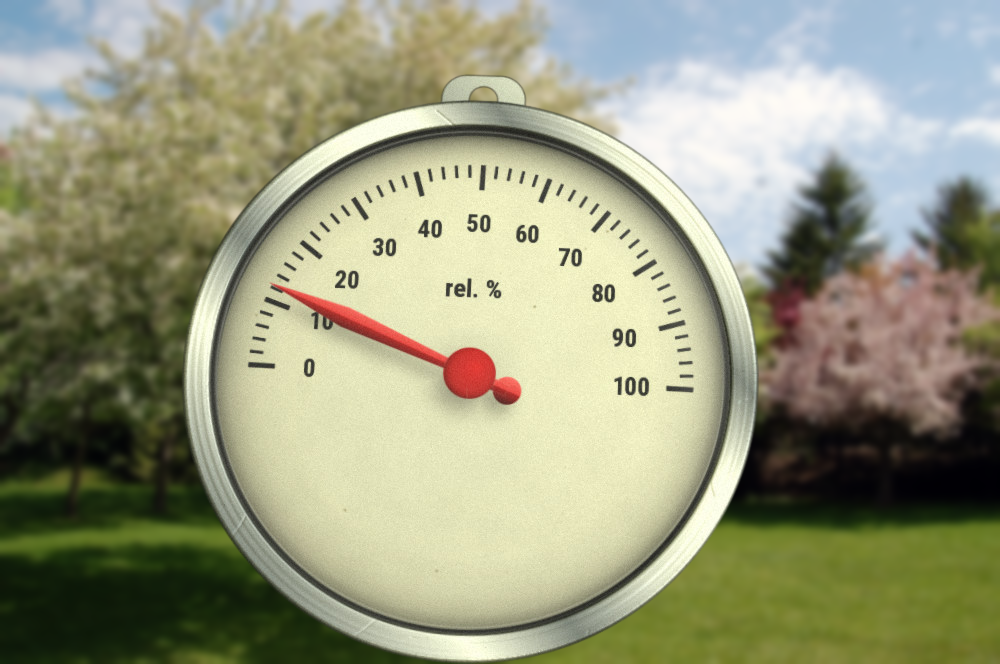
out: 12 %
